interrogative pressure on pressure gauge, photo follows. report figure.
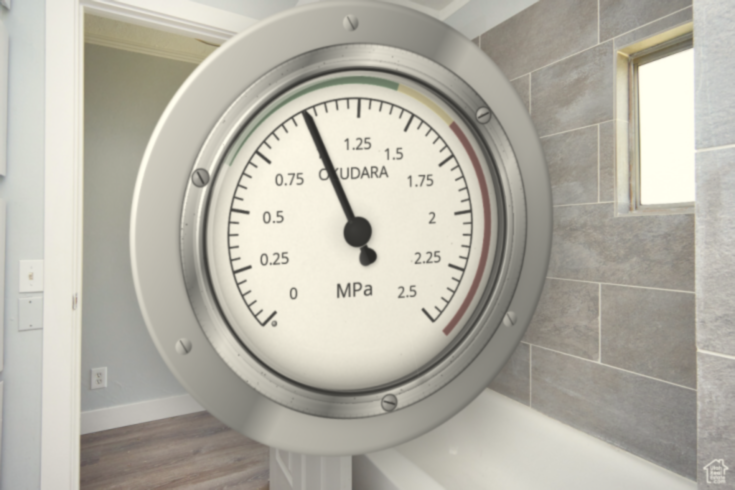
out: 1 MPa
